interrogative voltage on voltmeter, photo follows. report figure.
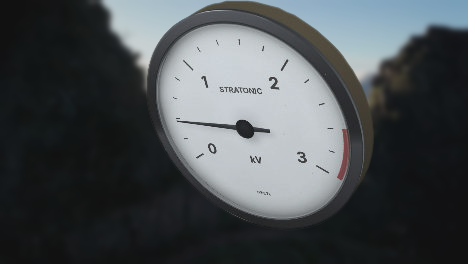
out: 0.4 kV
